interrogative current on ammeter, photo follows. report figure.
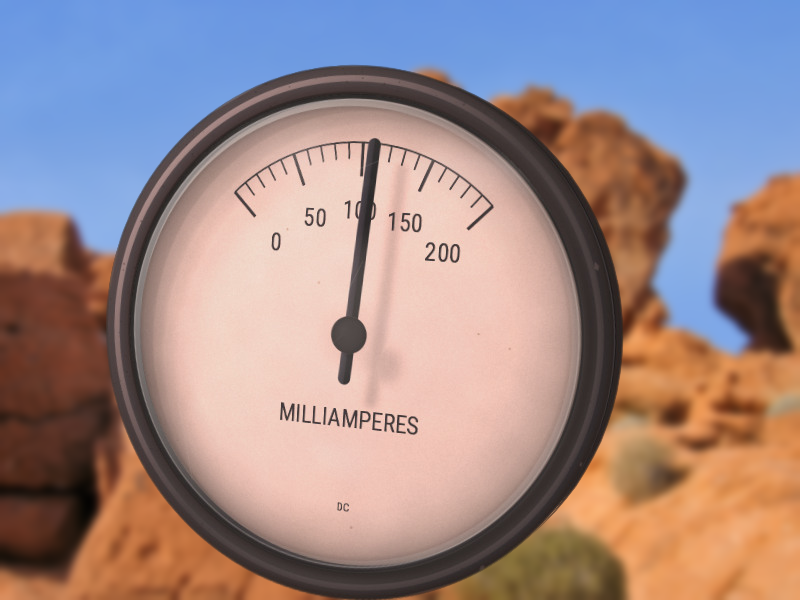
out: 110 mA
